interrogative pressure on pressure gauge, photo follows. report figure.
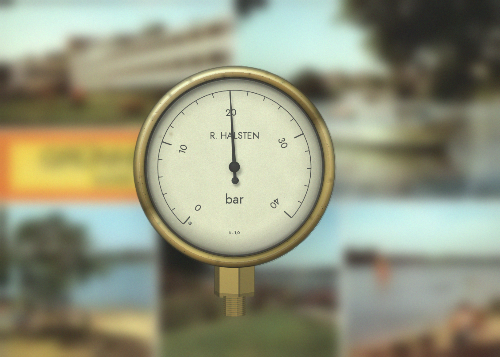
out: 20 bar
